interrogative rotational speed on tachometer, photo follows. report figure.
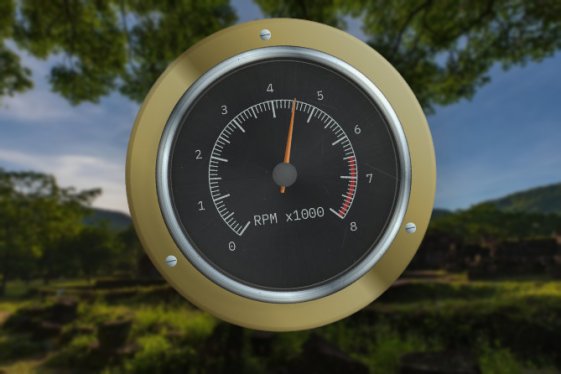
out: 4500 rpm
